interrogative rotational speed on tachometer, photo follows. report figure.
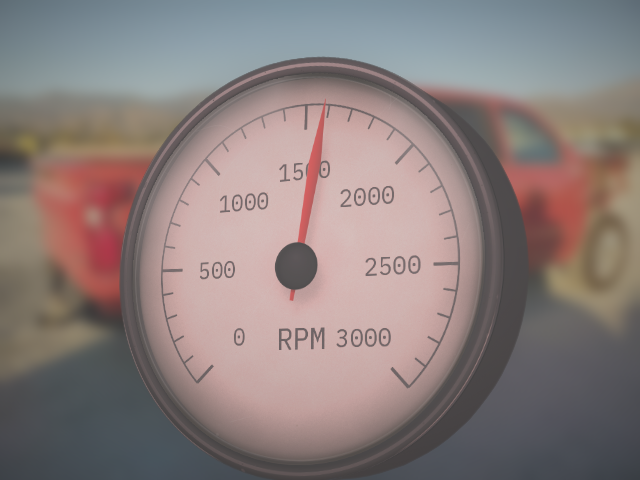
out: 1600 rpm
